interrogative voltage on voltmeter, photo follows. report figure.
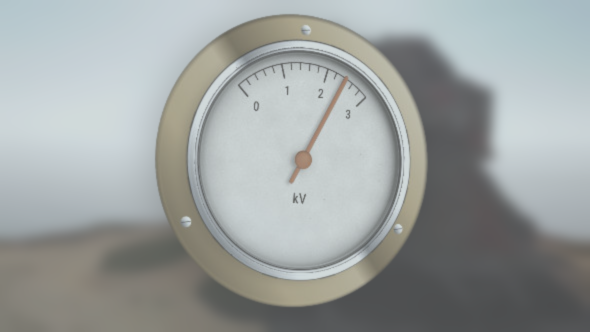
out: 2.4 kV
